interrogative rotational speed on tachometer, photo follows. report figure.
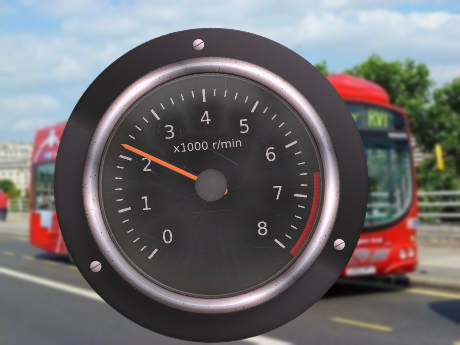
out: 2200 rpm
